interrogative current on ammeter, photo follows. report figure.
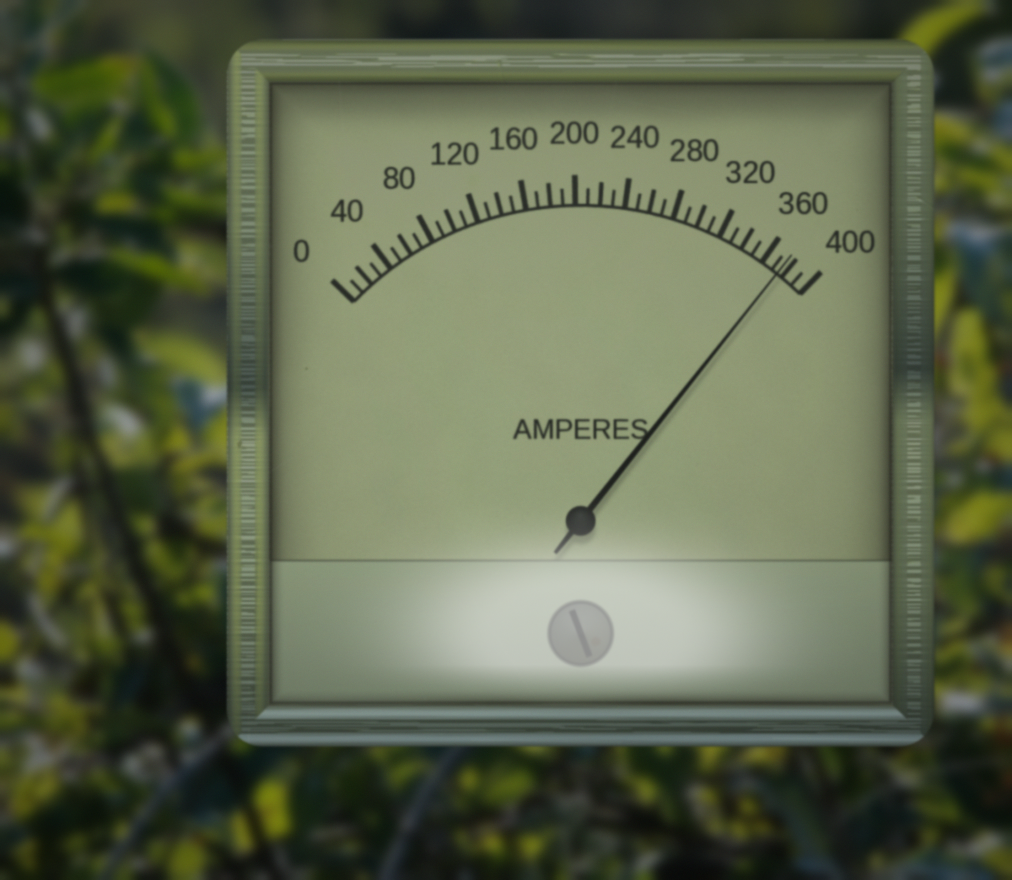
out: 375 A
